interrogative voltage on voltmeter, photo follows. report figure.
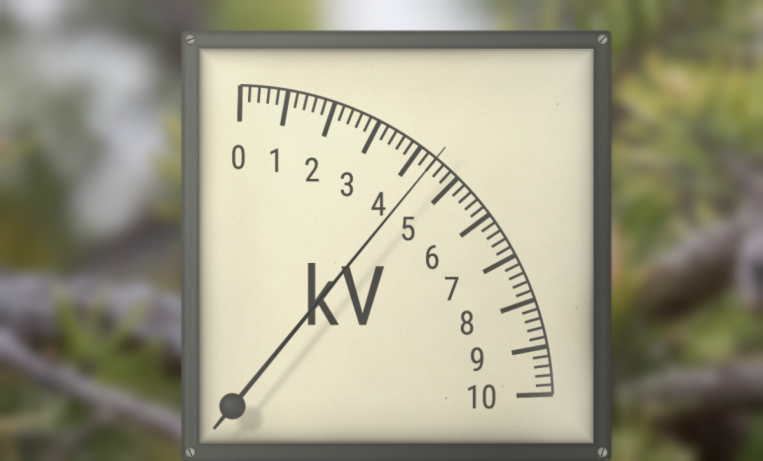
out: 4.4 kV
